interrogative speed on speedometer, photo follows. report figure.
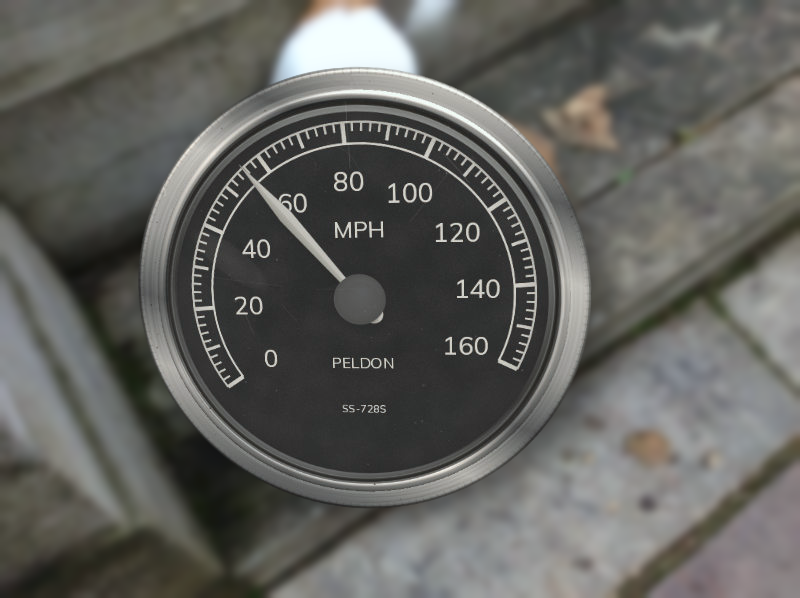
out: 56 mph
